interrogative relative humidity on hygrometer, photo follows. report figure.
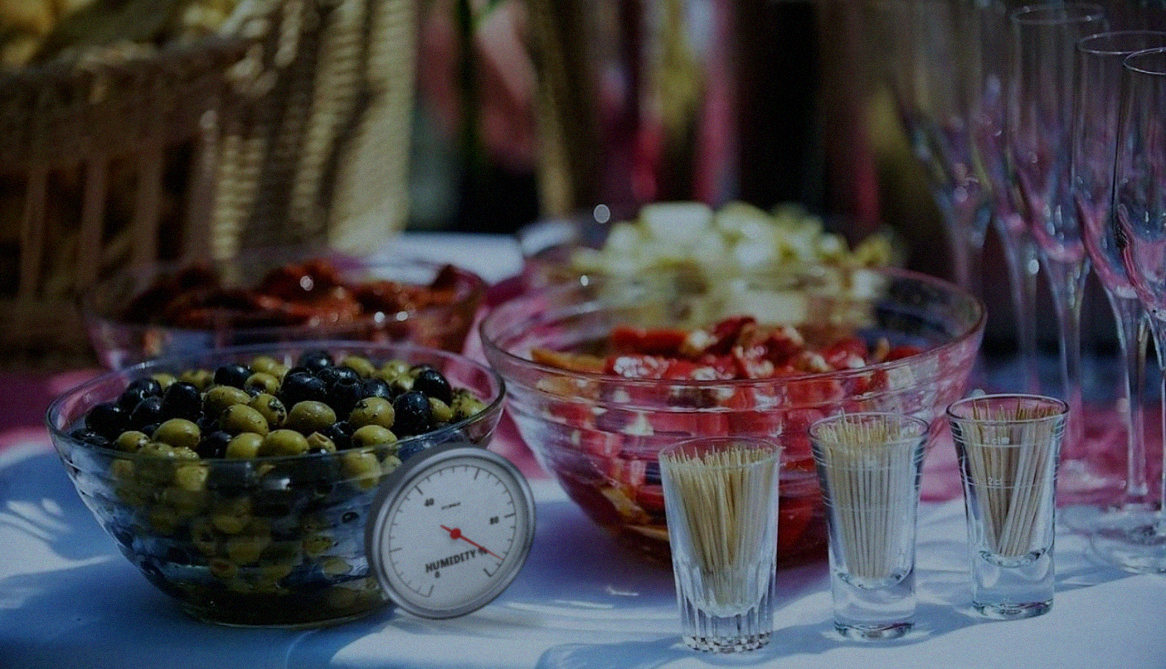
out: 94 %
